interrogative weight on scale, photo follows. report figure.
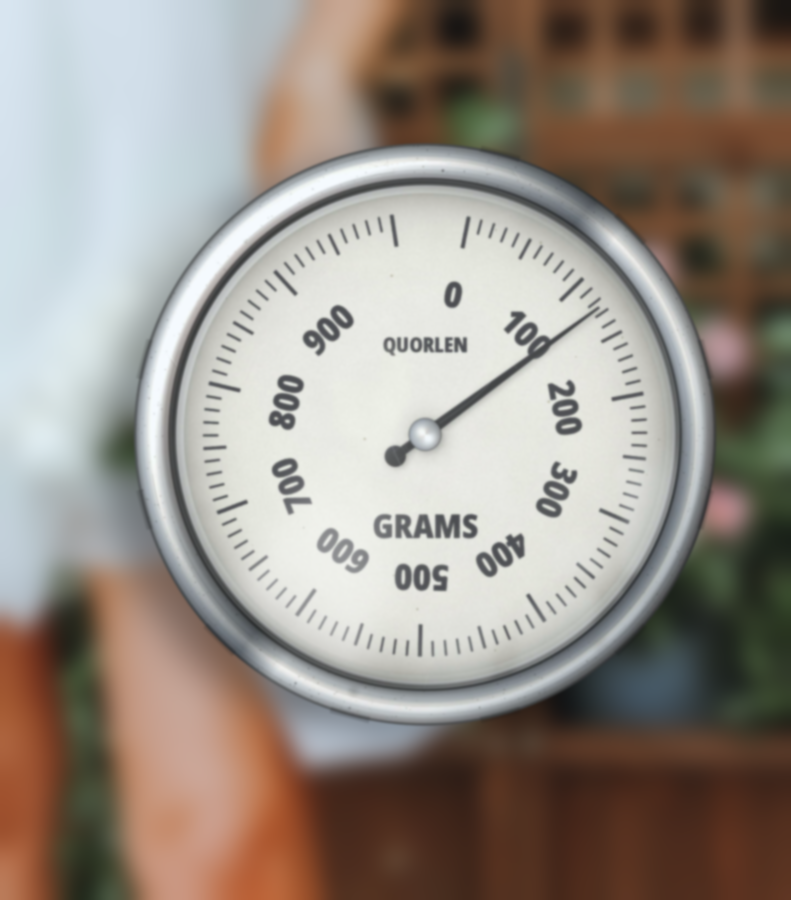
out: 125 g
